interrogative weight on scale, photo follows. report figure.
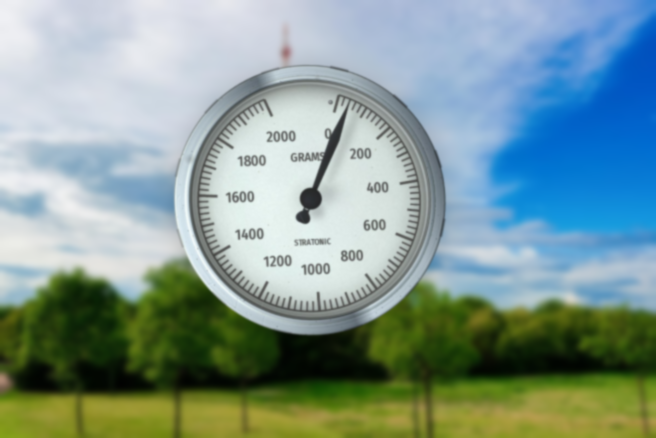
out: 40 g
